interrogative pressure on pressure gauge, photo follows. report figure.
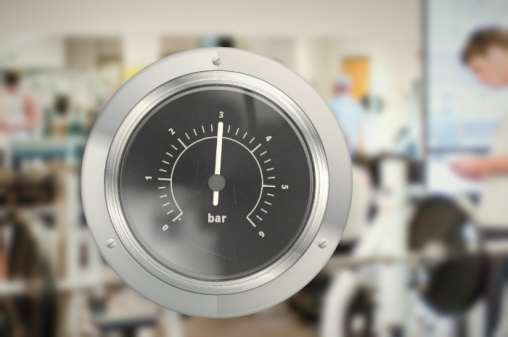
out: 3 bar
